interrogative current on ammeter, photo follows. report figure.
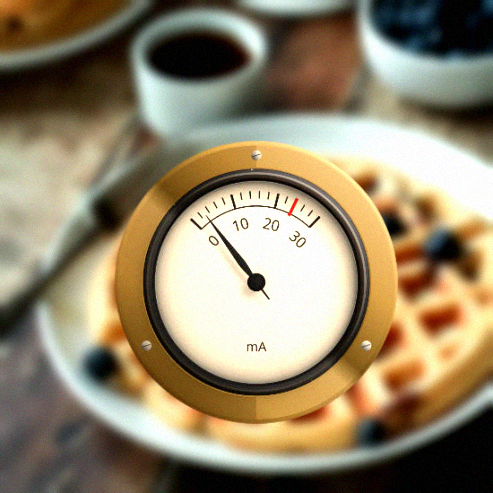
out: 3 mA
